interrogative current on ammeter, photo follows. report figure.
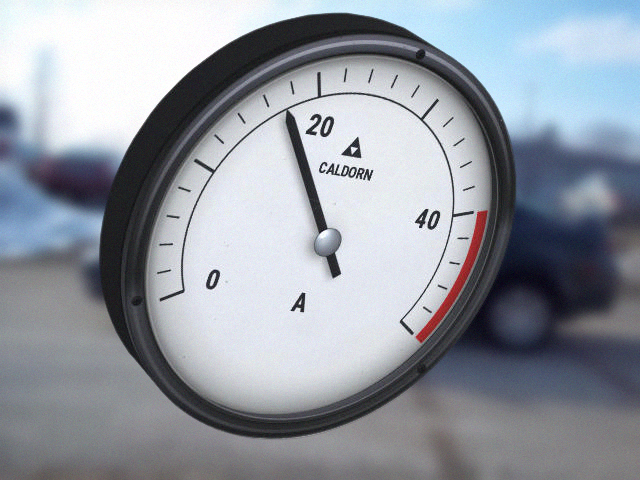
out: 17 A
